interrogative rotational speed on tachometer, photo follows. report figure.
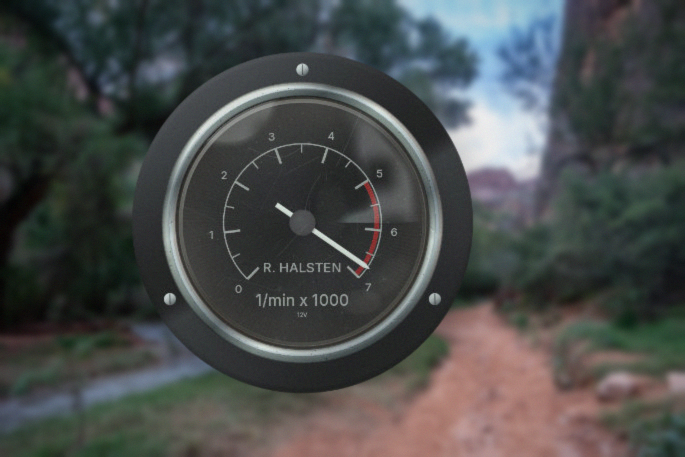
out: 6750 rpm
